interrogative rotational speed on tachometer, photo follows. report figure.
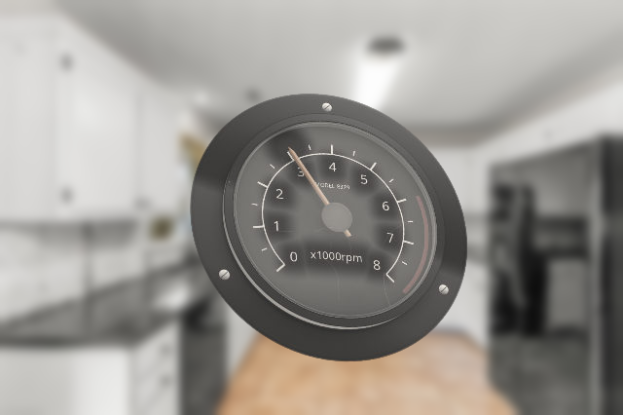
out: 3000 rpm
